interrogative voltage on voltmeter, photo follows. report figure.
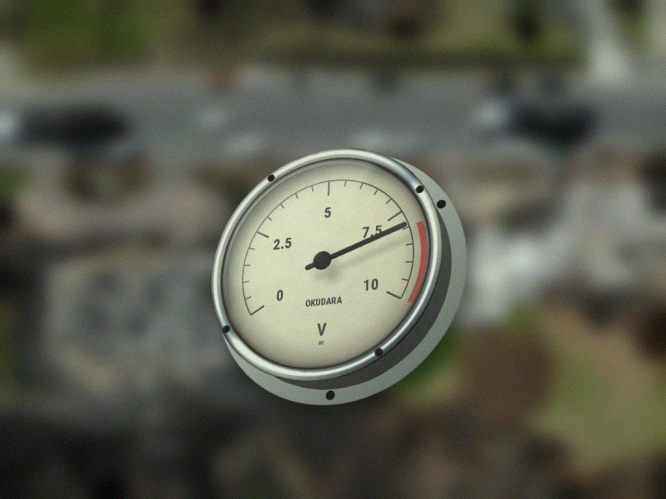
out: 8 V
